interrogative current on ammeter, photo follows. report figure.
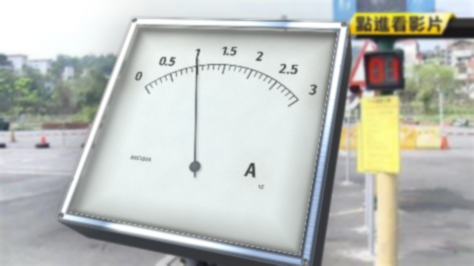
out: 1 A
